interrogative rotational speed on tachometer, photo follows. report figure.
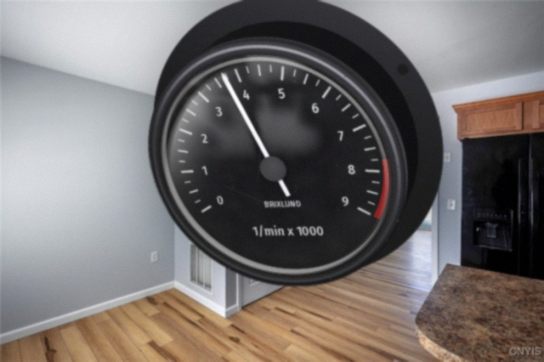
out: 3750 rpm
